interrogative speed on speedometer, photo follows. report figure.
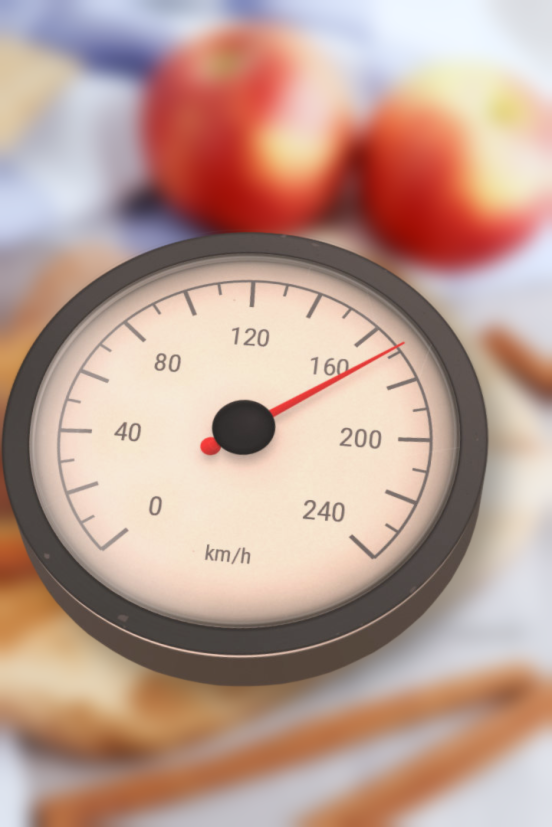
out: 170 km/h
